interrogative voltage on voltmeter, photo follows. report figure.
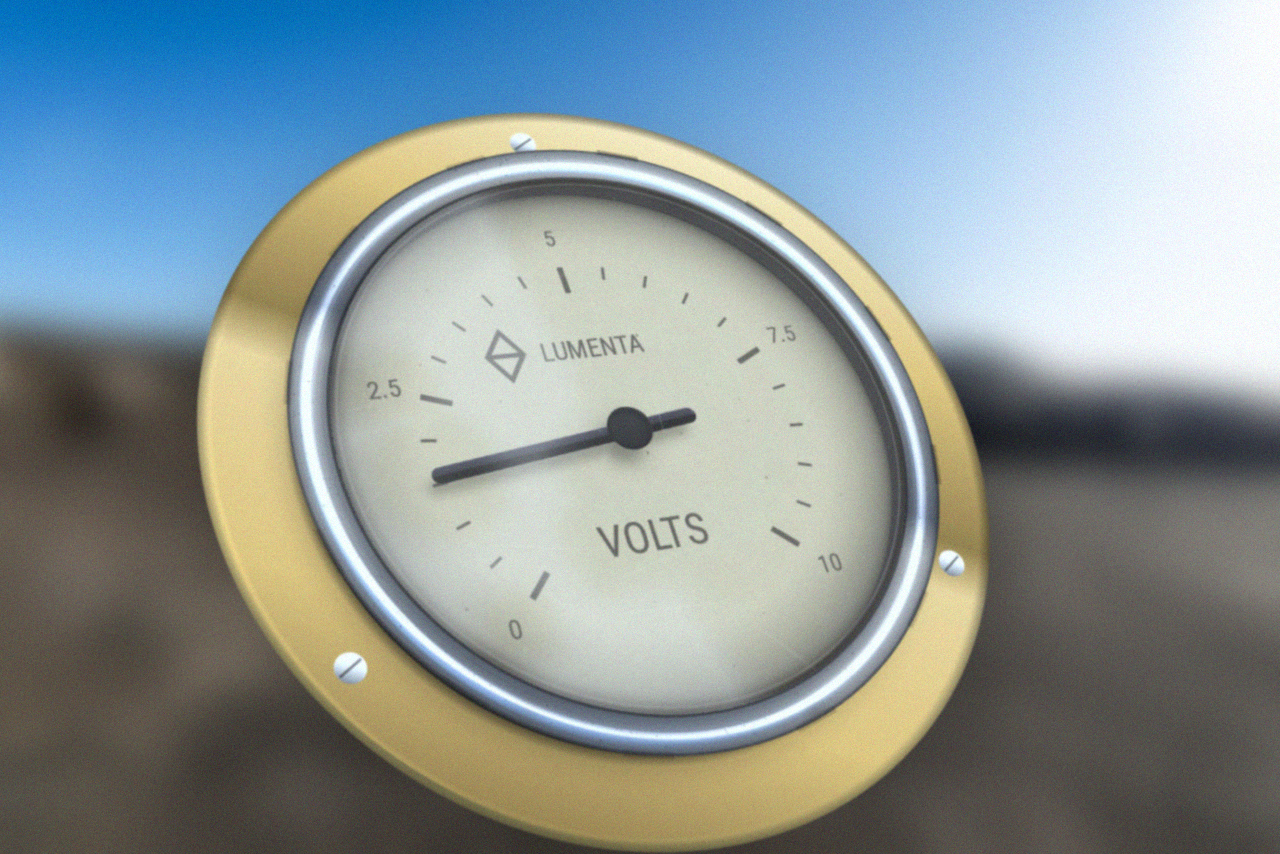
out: 1.5 V
